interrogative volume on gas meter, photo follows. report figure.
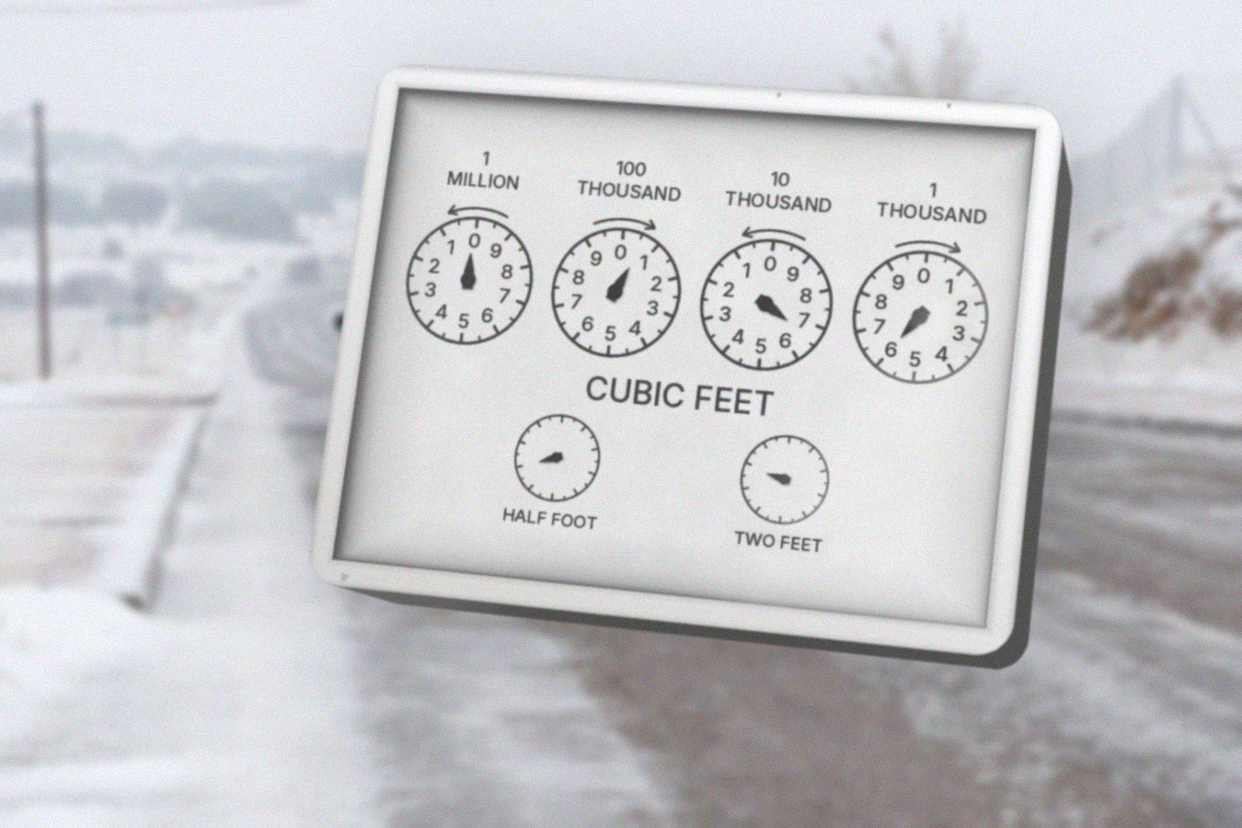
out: 6600 ft³
